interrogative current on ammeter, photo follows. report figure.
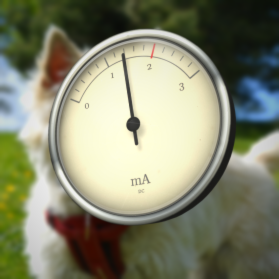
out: 1.4 mA
